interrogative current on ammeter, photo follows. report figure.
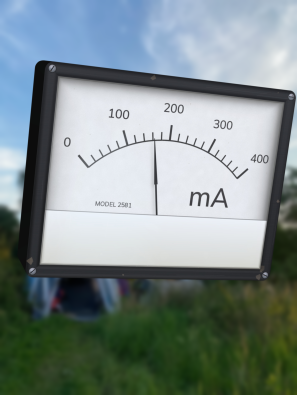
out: 160 mA
